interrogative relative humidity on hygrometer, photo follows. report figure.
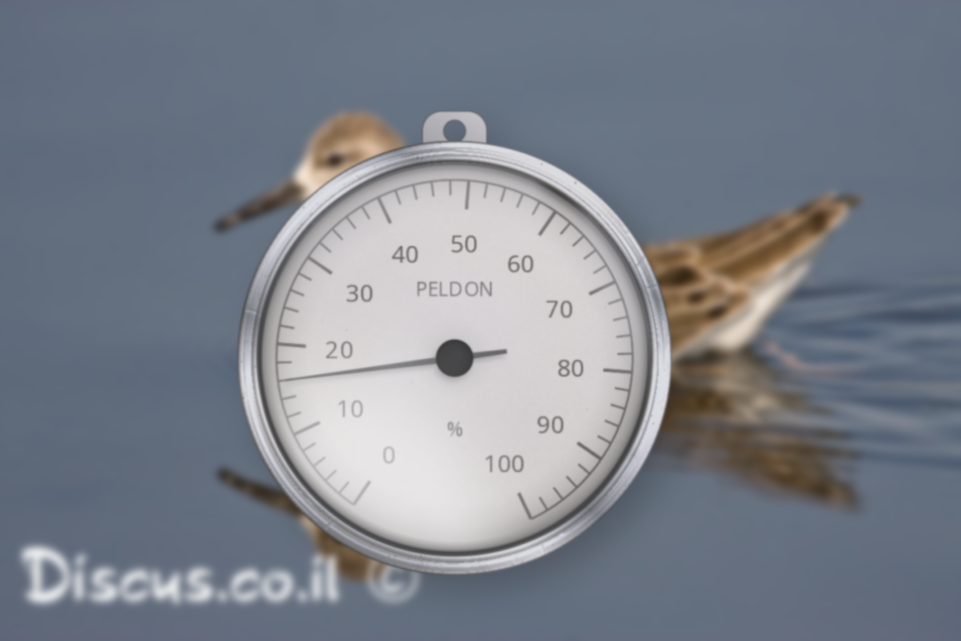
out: 16 %
